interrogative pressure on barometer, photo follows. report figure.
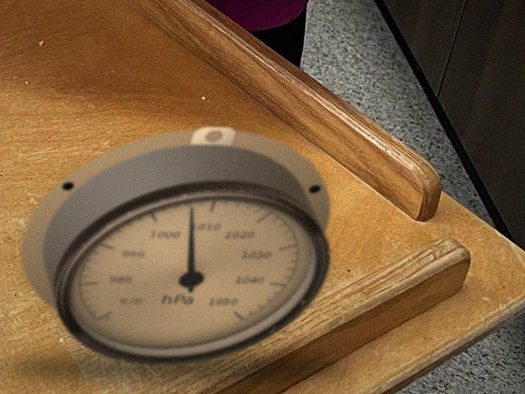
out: 1006 hPa
